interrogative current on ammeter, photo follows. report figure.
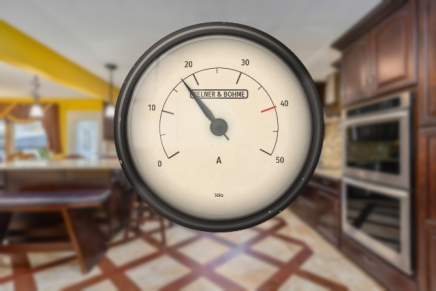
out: 17.5 A
